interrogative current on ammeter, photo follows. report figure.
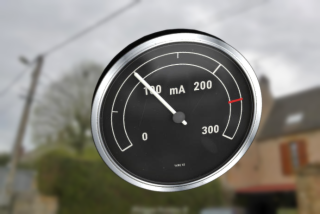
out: 100 mA
